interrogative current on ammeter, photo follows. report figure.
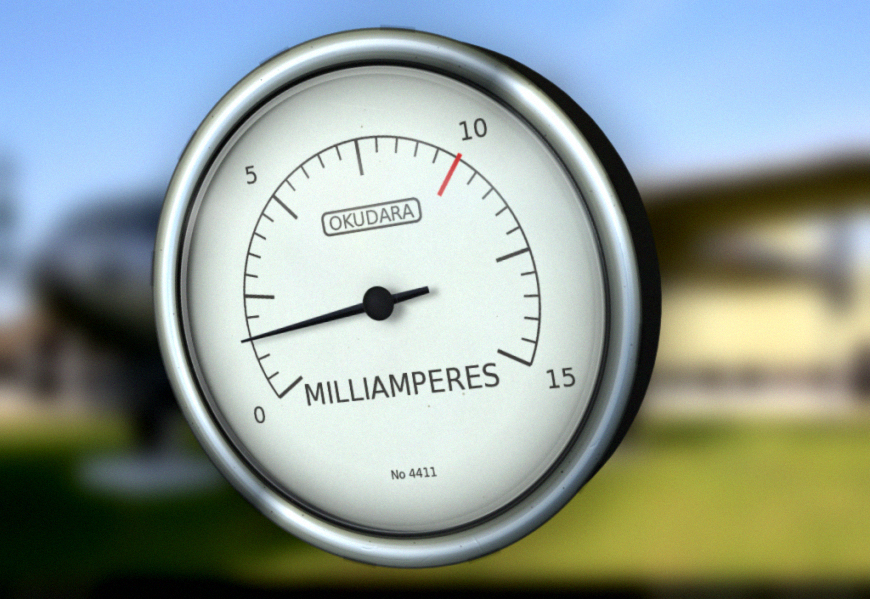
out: 1.5 mA
